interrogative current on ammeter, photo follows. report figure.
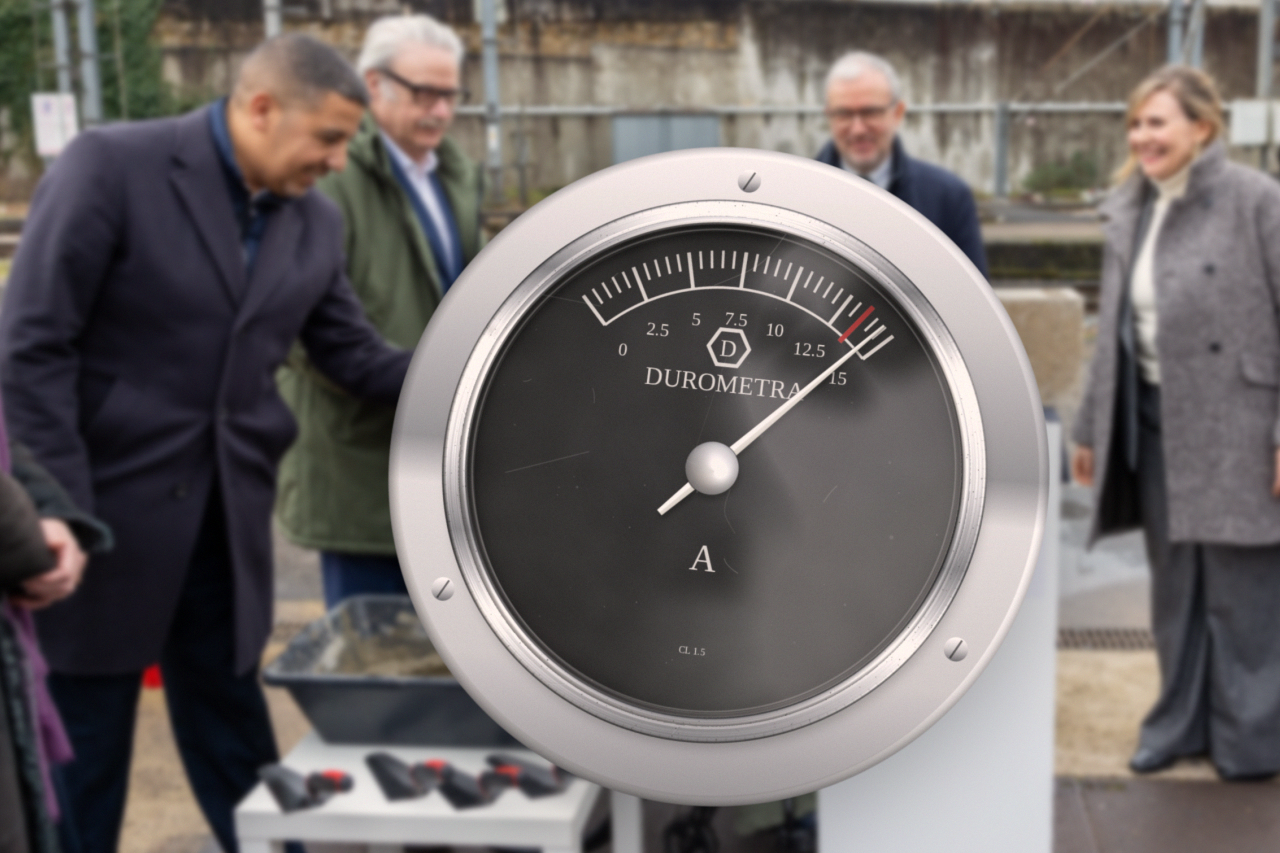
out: 14.5 A
